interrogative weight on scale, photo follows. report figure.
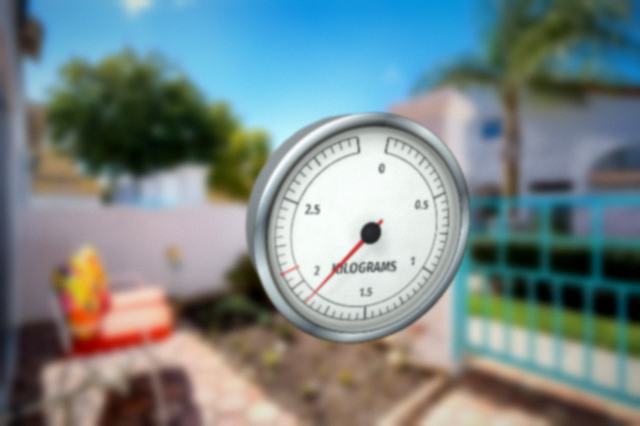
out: 1.9 kg
